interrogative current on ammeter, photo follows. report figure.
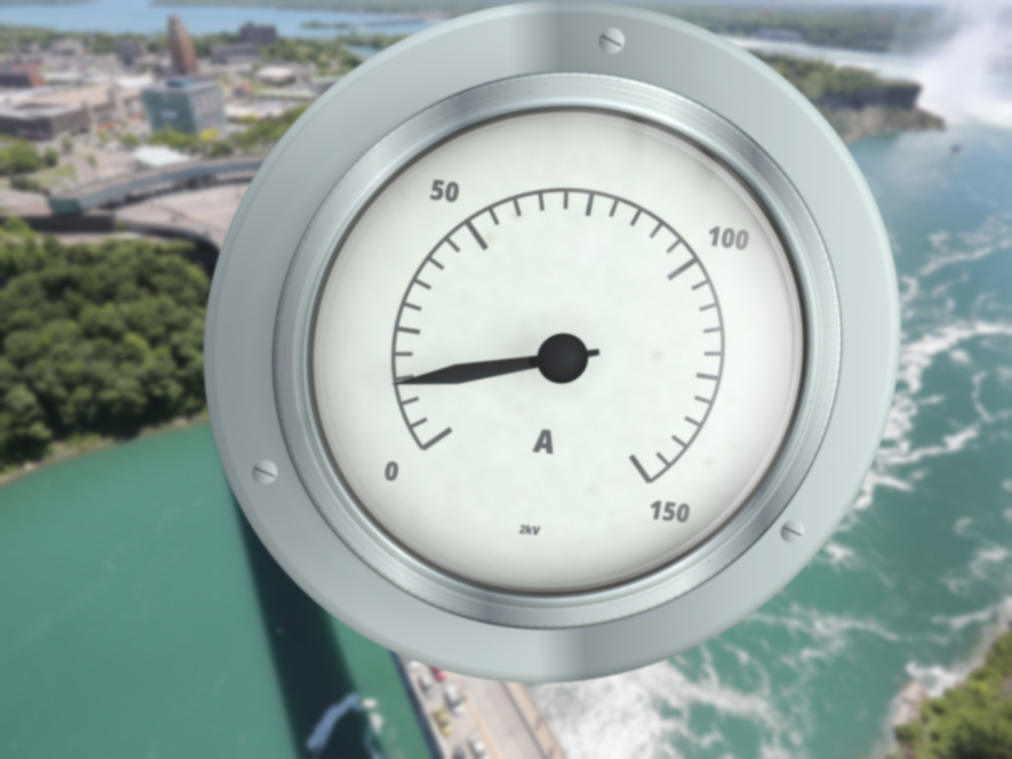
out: 15 A
